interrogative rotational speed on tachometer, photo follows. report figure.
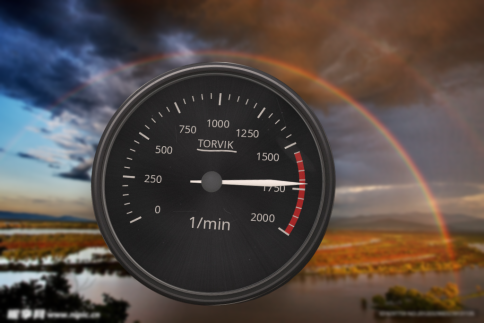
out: 1725 rpm
